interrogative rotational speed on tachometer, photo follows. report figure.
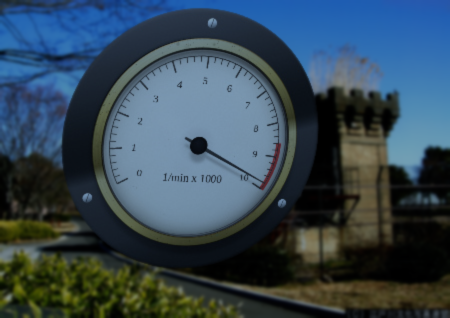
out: 9800 rpm
